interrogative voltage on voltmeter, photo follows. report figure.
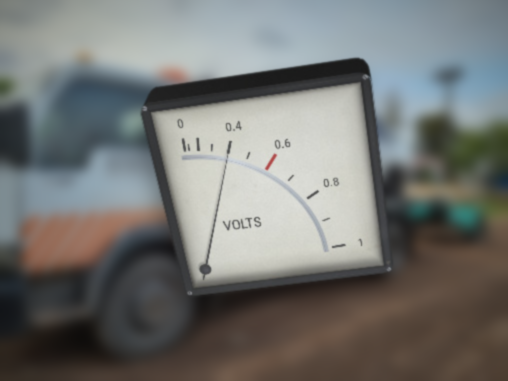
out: 0.4 V
